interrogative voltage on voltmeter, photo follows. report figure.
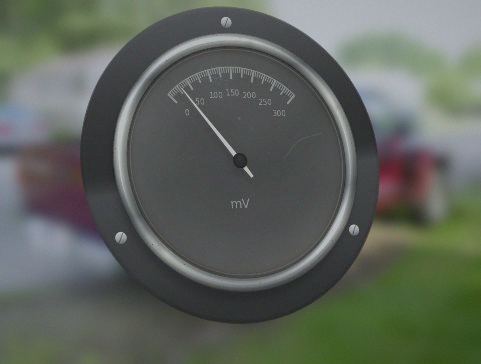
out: 25 mV
